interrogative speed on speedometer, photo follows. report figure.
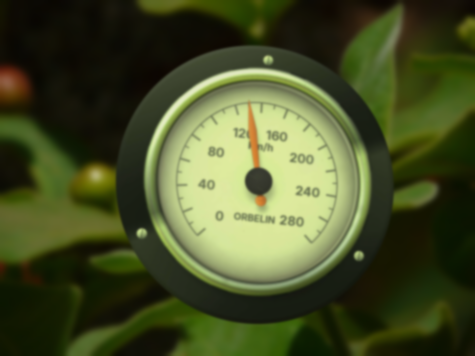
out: 130 km/h
